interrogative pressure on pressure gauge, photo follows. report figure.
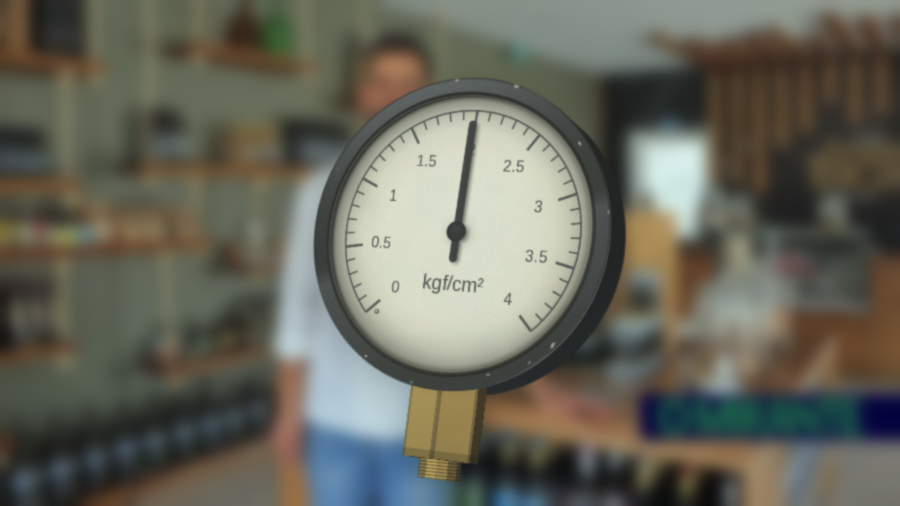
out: 2 kg/cm²
